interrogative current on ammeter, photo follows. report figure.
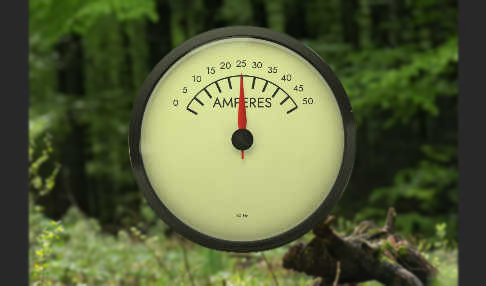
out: 25 A
